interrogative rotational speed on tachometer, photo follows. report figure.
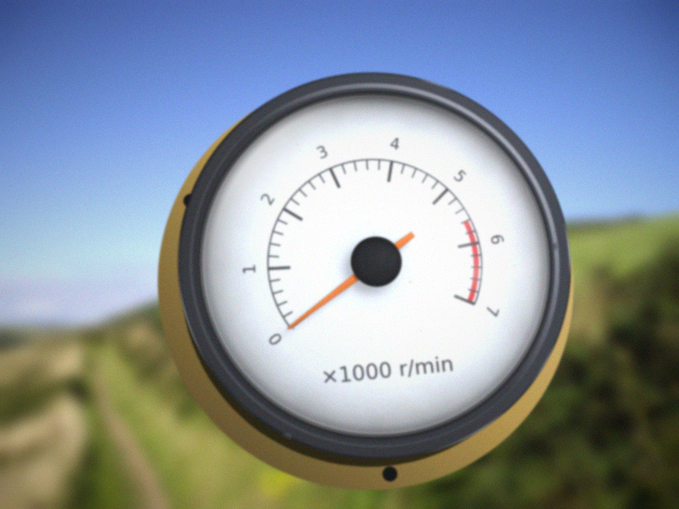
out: 0 rpm
